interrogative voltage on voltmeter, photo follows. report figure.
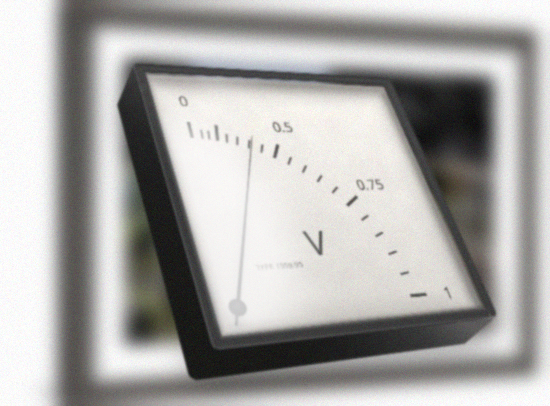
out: 0.4 V
